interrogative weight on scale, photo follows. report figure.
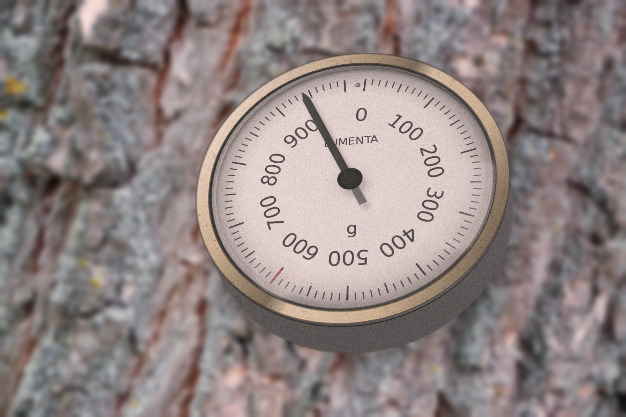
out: 940 g
